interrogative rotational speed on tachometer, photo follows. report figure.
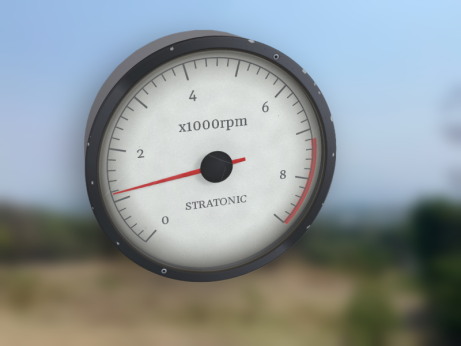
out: 1200 rpm
